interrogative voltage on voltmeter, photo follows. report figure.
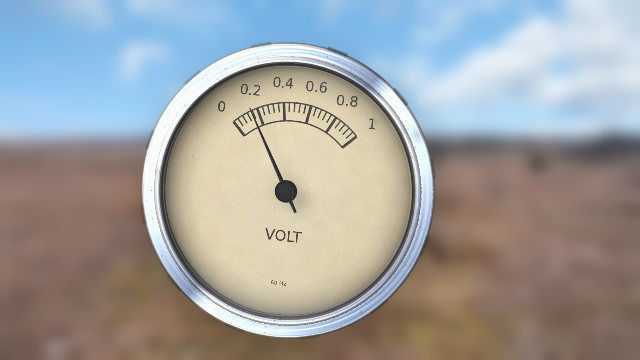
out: 0.16 V
